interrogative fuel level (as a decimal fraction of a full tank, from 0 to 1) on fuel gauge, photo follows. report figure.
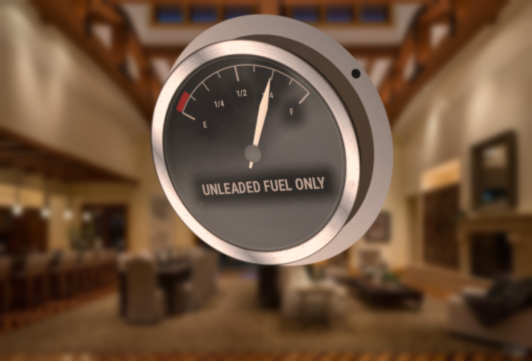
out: 0.75
